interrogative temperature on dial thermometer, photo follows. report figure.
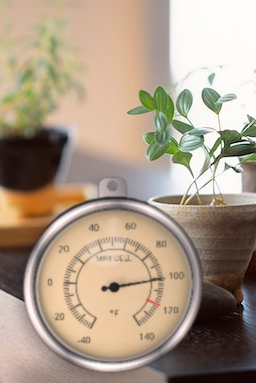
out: 100 °F
